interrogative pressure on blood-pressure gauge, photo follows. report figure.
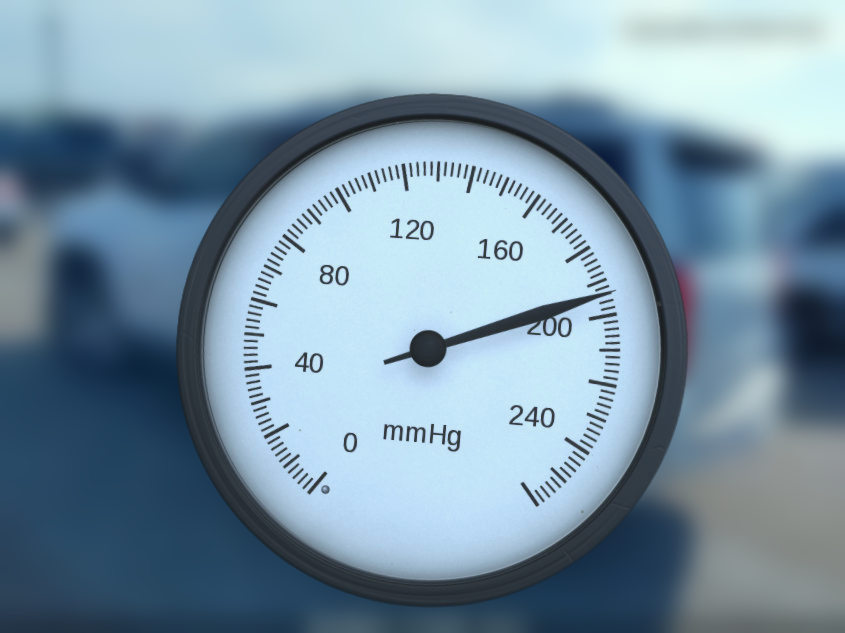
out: 194 mmHg
